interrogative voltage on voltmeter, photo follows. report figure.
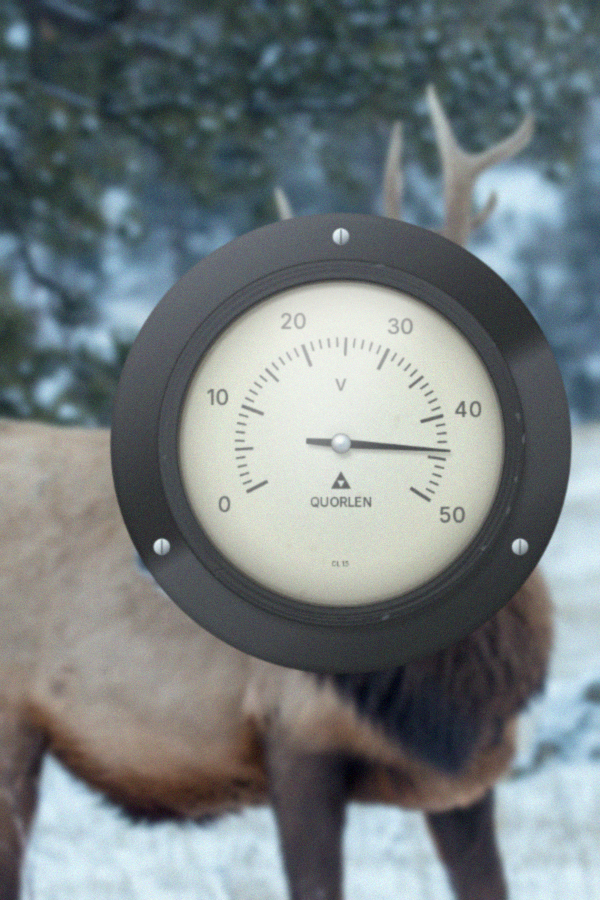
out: 44 V
